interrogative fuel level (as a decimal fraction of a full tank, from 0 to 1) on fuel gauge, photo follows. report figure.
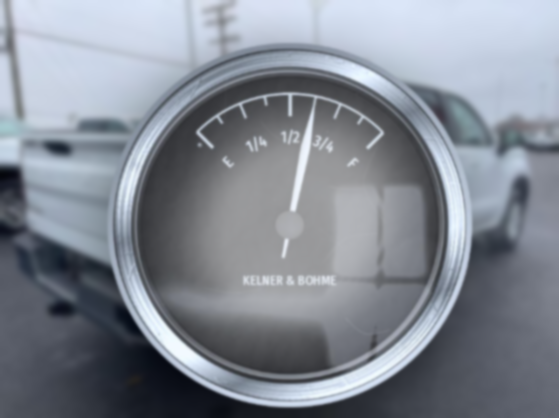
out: 0.625
